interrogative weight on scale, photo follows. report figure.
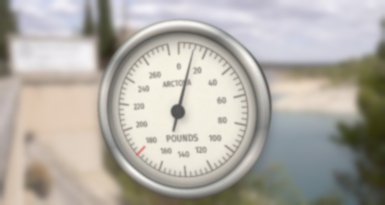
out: 12 lb
